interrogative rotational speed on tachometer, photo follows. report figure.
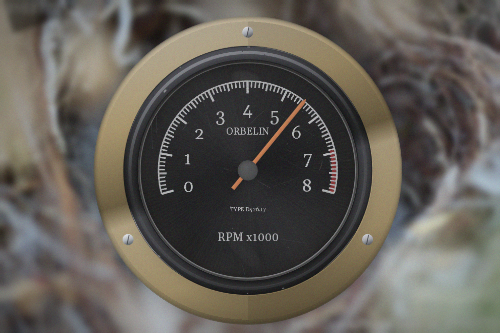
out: 5500 rpm
